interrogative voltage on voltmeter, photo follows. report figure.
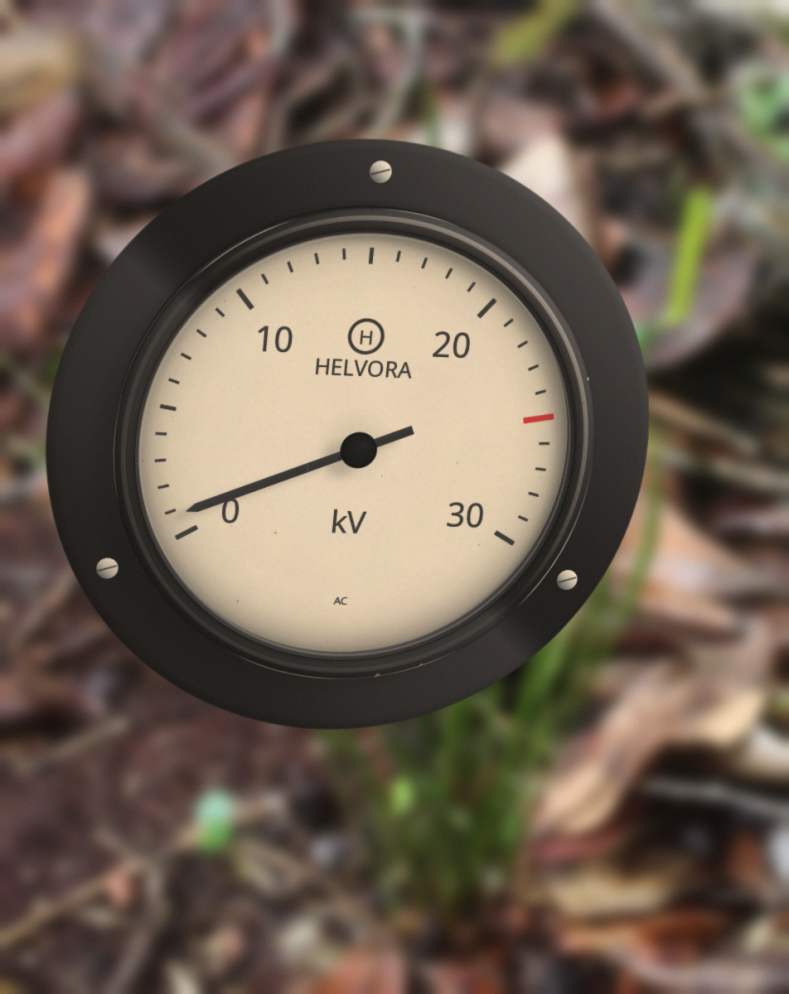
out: 1 kV
